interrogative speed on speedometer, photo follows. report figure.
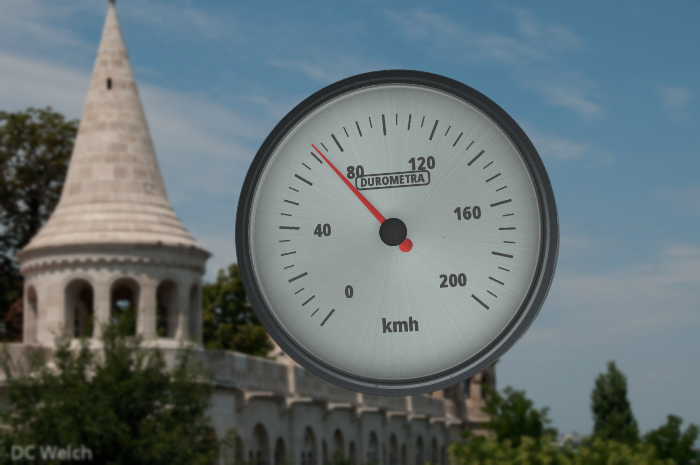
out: 72.5 km/h
